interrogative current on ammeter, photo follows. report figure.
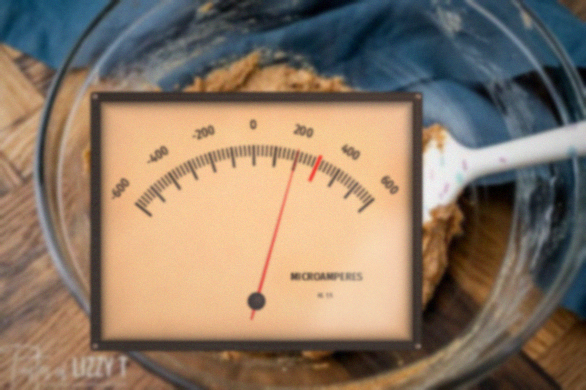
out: 200 µA
